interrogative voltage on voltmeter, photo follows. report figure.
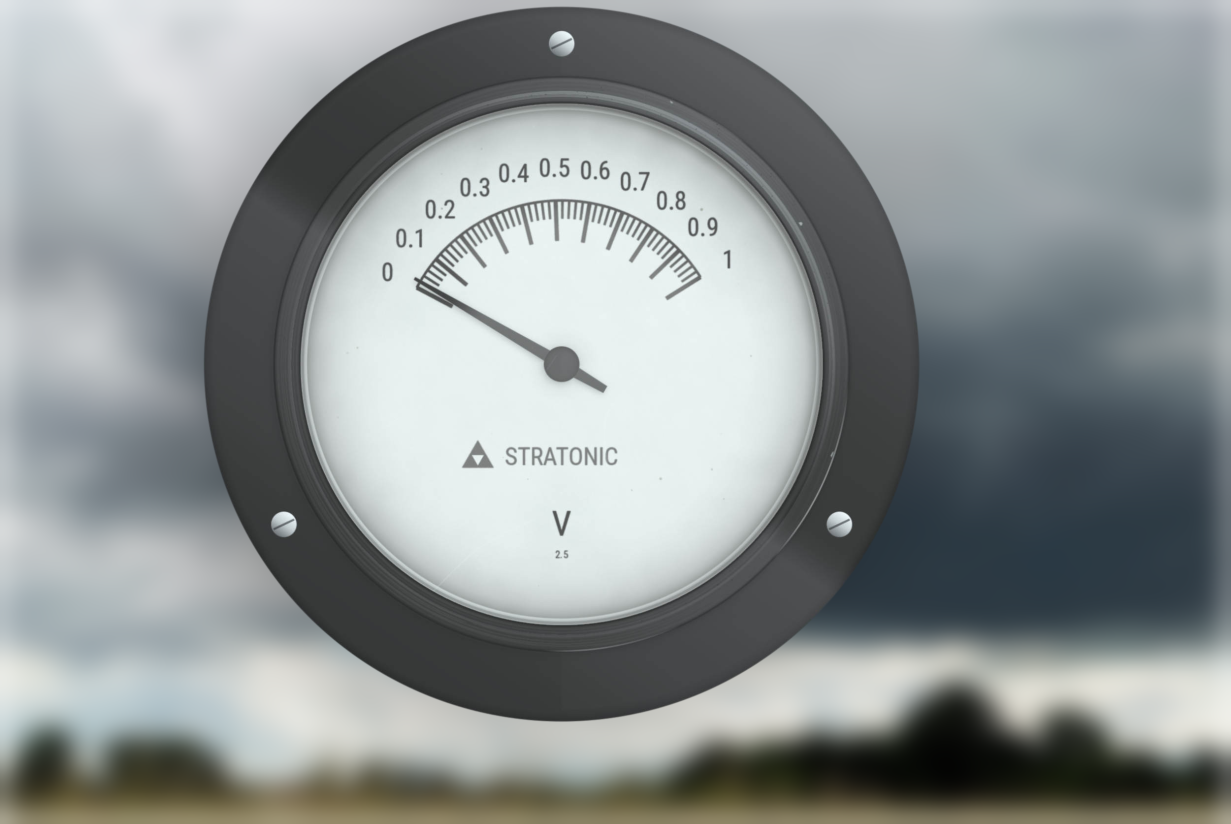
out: 0.02 V
